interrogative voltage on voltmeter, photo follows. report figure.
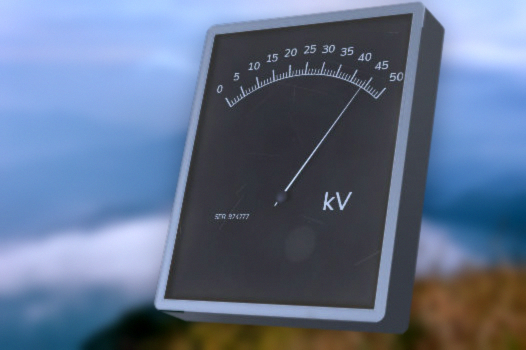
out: 45 kV
